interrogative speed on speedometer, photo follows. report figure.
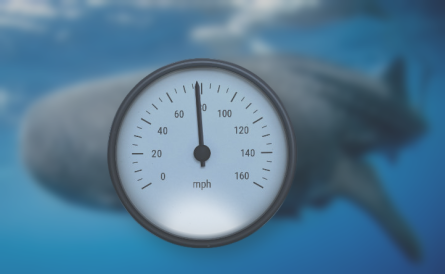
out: 77.5 mph
